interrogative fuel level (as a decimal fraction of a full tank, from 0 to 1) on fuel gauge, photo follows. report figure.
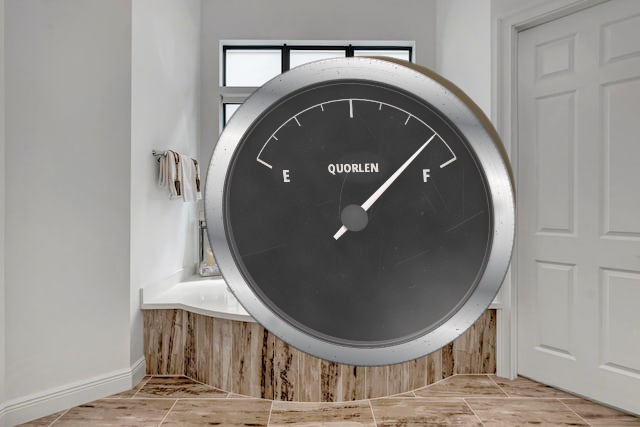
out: 0.875
